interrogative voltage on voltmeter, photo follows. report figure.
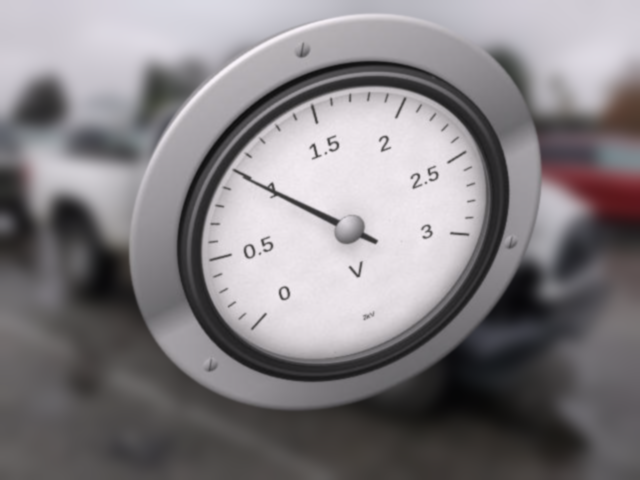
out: 1 V
